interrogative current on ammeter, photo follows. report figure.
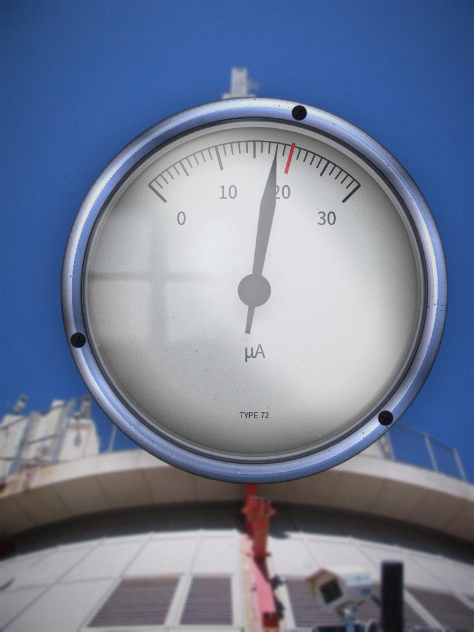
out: 18 µA
